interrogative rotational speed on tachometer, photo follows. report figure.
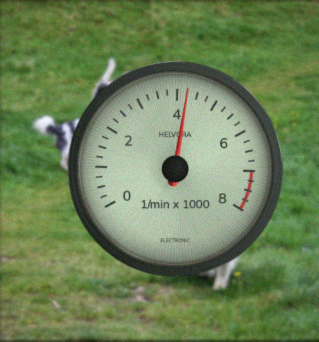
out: 4250 rpm
